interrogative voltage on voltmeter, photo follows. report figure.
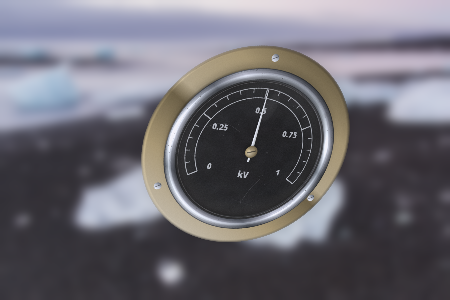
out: 0.5 kV
